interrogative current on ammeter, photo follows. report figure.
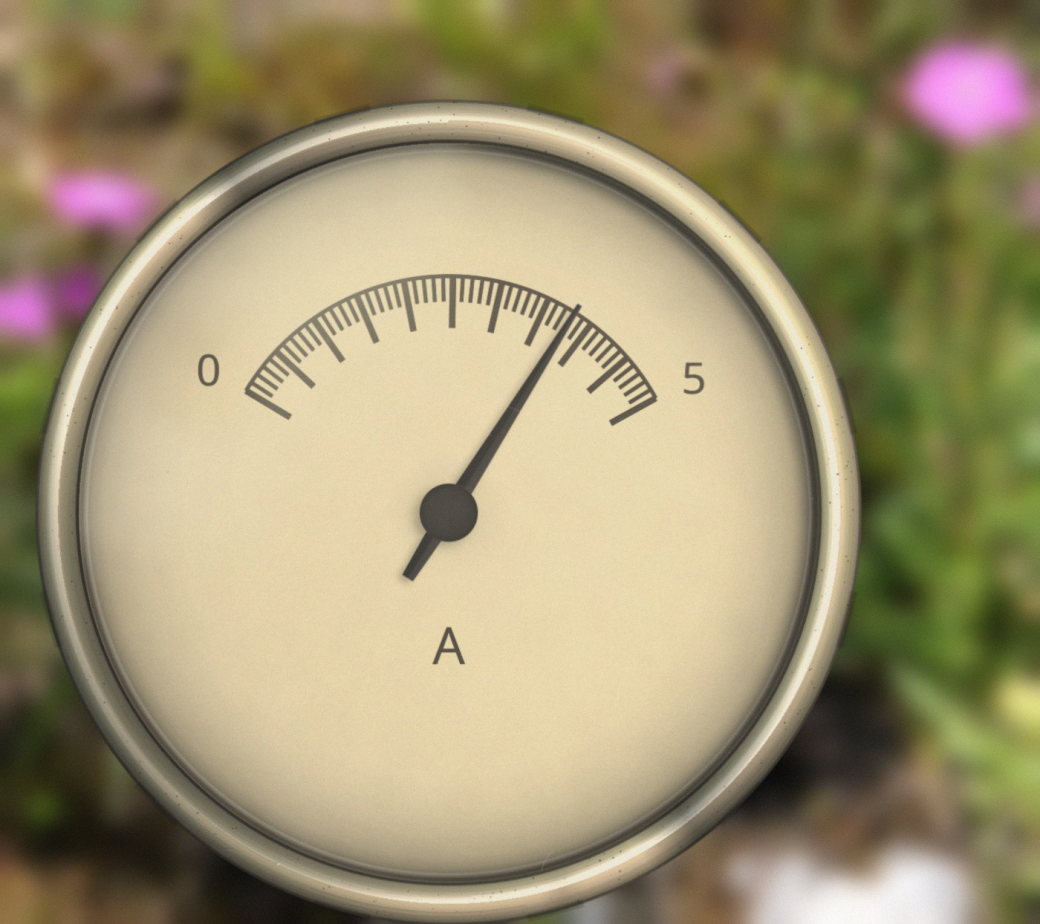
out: 3.8 A
